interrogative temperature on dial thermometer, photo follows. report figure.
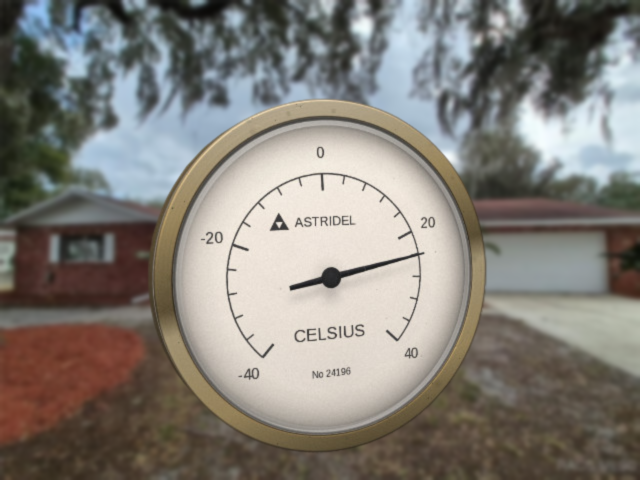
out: 24 °C
